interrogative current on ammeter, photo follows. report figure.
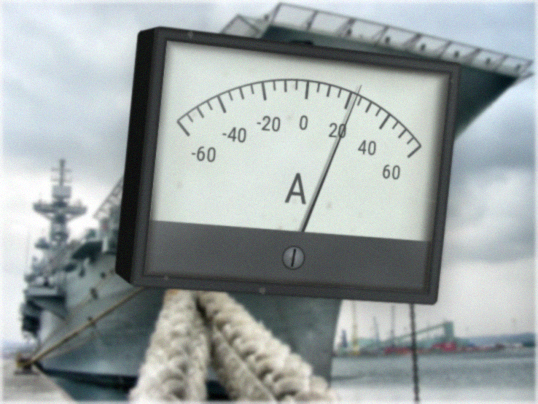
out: 22.5 A
